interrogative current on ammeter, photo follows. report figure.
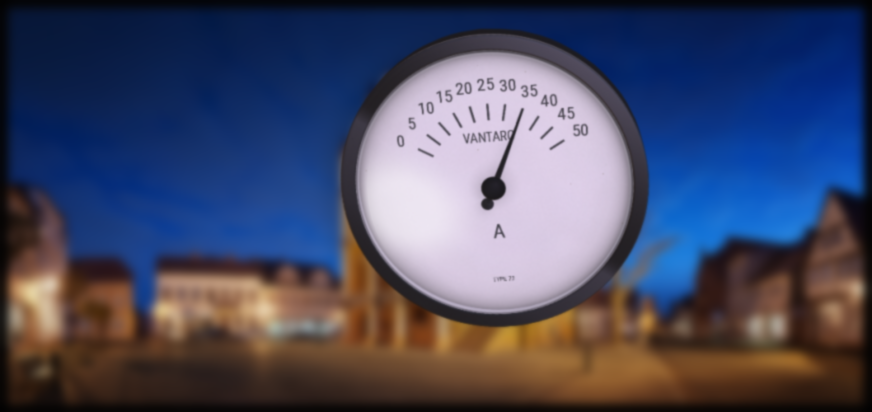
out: 35 A
